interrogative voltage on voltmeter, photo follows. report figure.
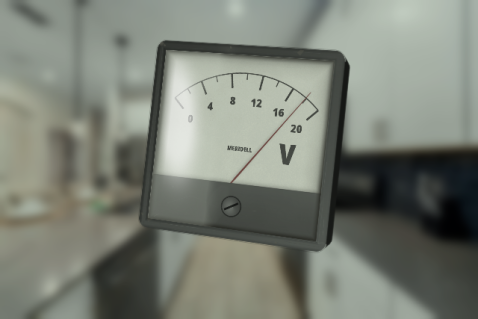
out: 18 V
